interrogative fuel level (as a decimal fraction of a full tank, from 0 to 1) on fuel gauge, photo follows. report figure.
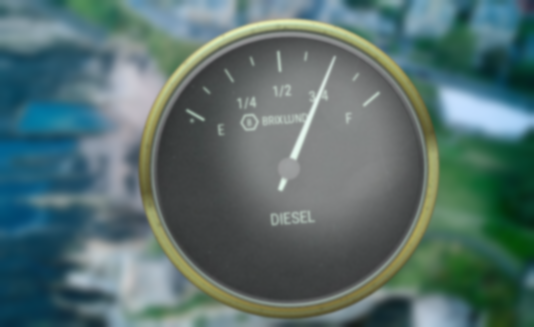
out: 0.75
